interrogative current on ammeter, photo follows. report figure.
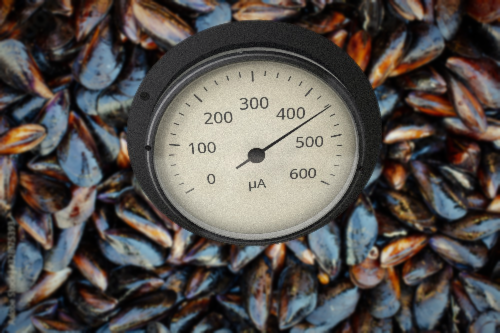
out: 440 µA
